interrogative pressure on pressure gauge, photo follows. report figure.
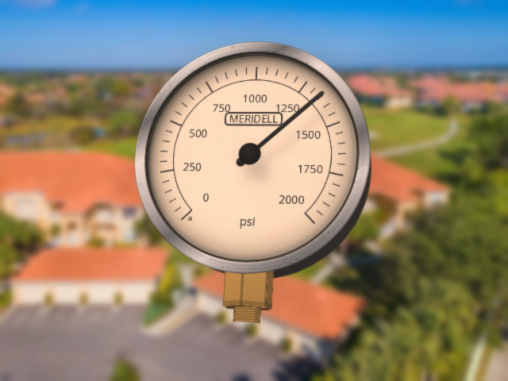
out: 1350 psi
